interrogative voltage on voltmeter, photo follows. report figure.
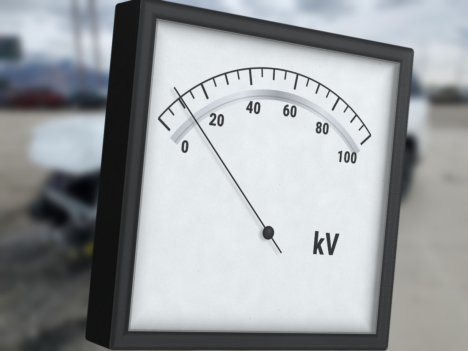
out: 10 kV
